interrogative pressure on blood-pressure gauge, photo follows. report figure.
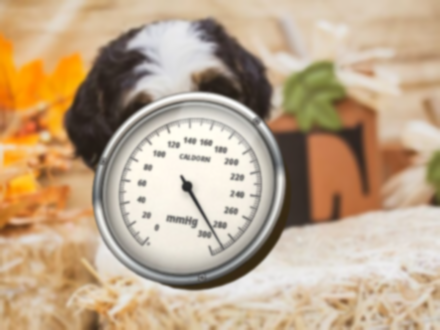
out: 290 mmHg
